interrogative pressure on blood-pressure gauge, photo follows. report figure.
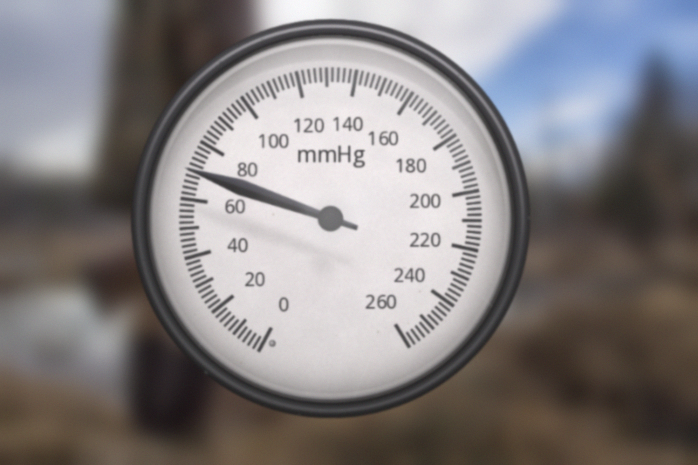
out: 70 mmHg
